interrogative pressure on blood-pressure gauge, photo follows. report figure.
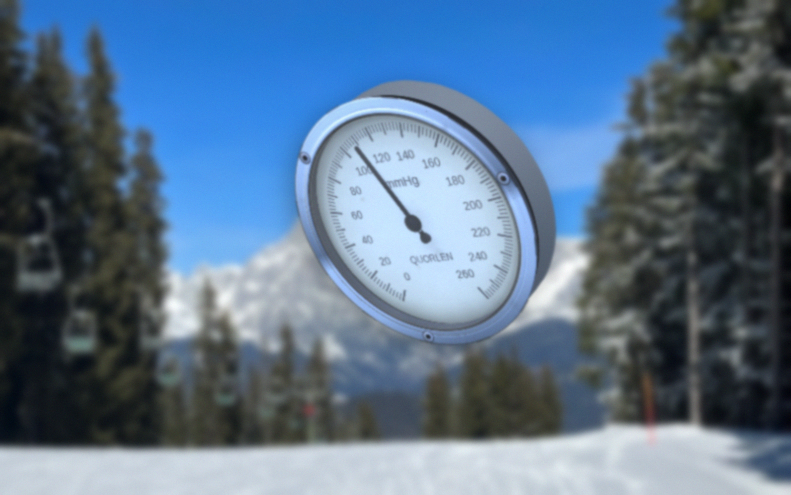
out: 110 mmHg
